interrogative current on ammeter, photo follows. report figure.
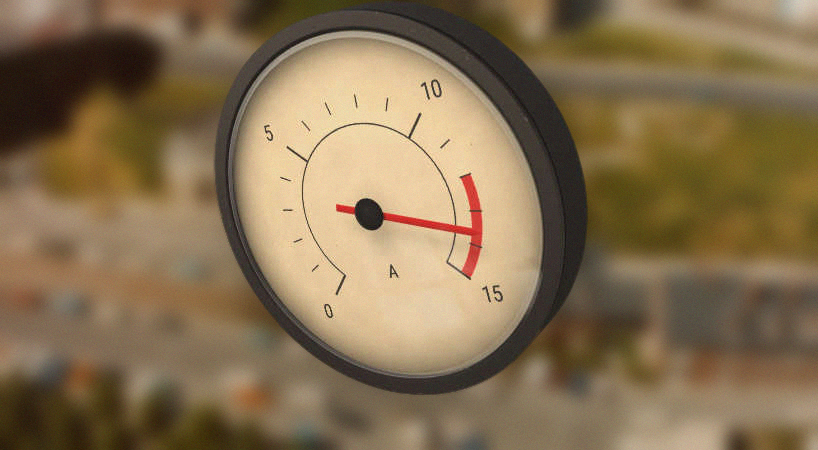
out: 13.5 A
